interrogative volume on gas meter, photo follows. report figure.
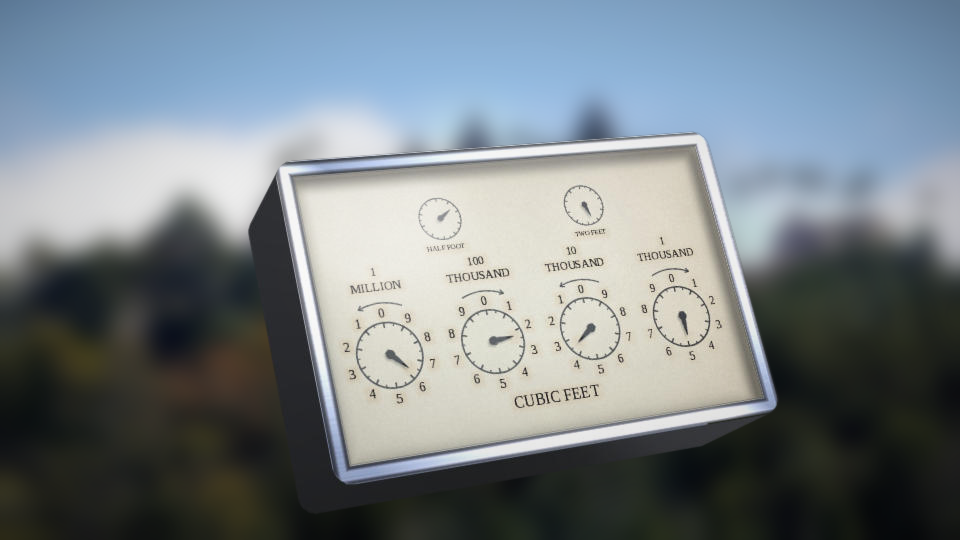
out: 623500 ft³
